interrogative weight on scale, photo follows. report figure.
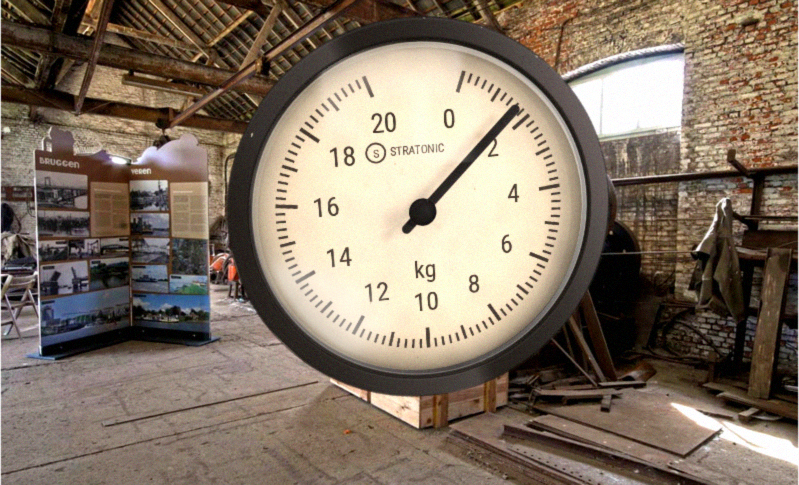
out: 1.6 kg
